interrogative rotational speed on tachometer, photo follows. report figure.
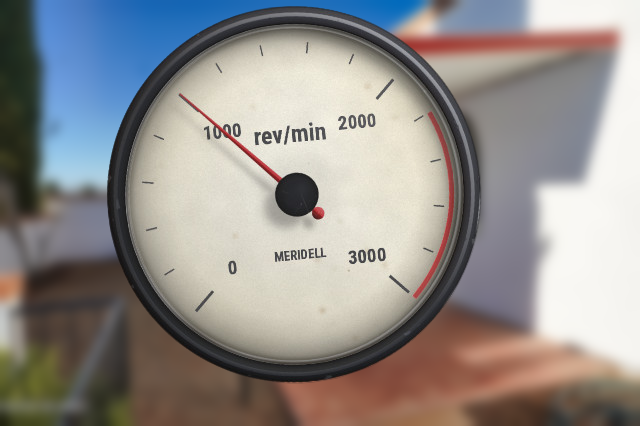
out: 1000 rpm
